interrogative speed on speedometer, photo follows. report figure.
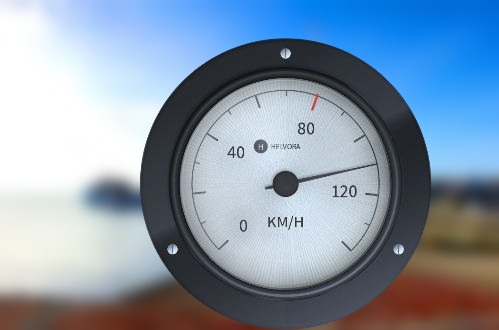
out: 110 km/h
